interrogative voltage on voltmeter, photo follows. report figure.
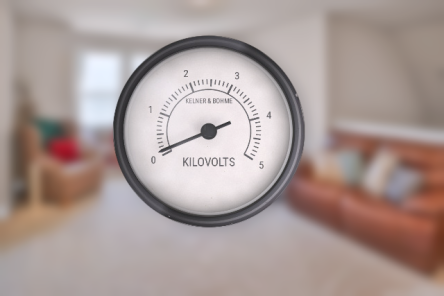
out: 0.1 kV
